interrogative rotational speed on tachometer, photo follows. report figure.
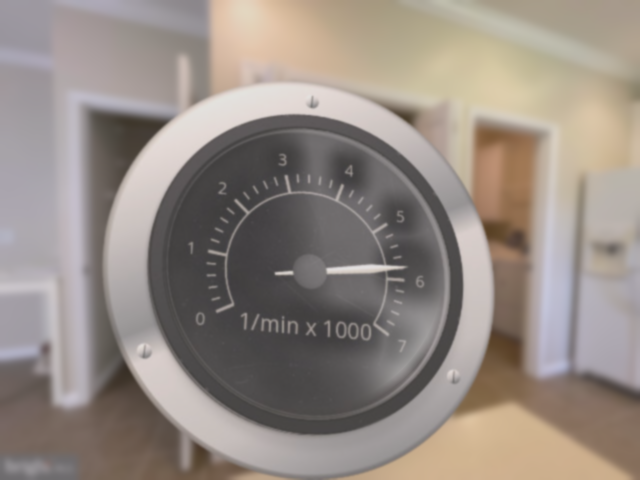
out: 5800 rpm
